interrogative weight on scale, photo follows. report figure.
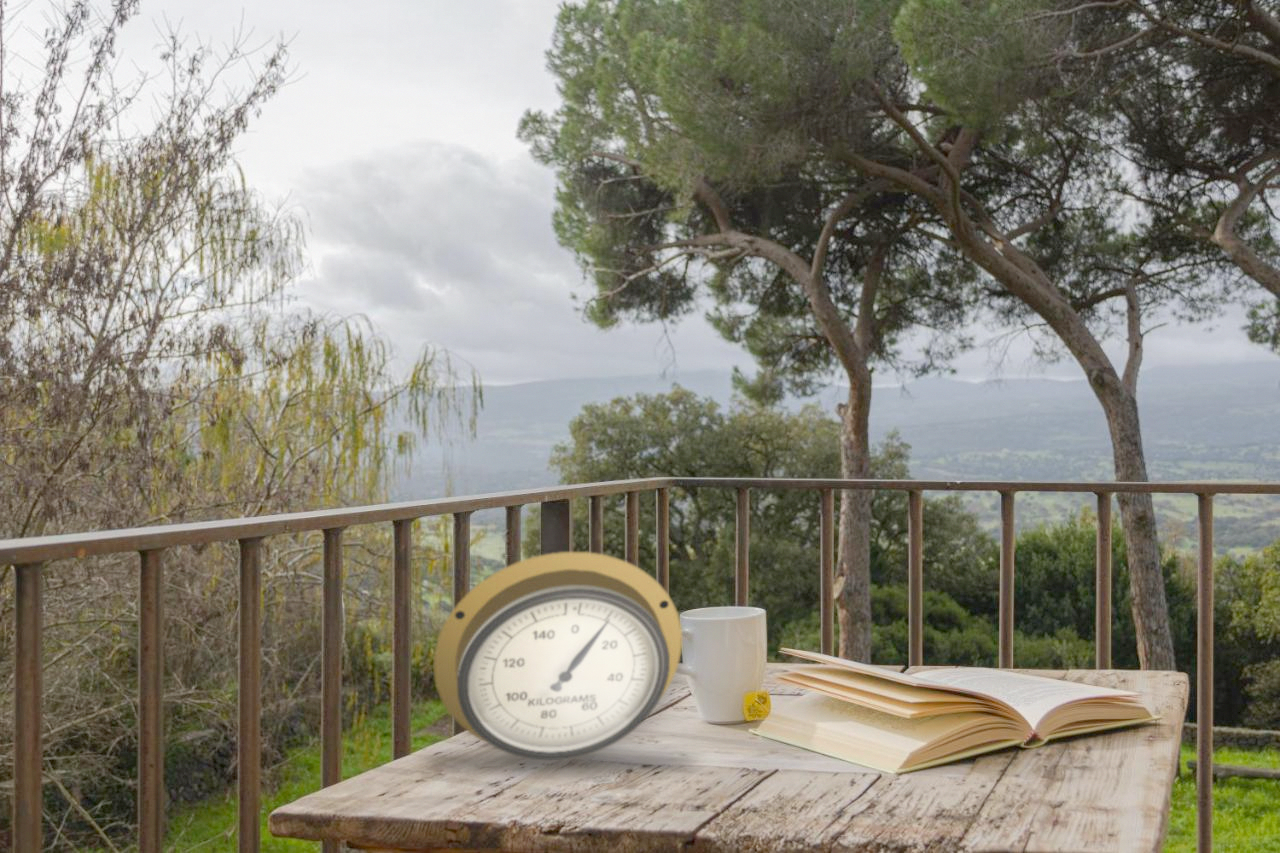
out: 10 kg
